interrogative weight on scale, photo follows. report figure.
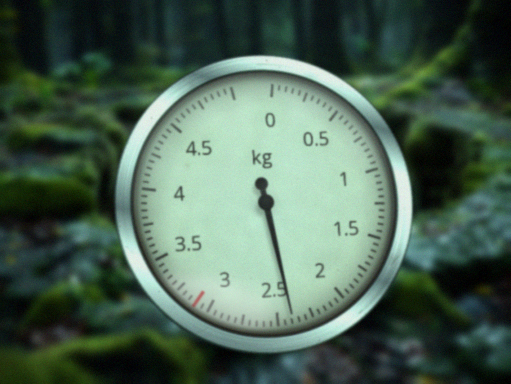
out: 2.4 kg
